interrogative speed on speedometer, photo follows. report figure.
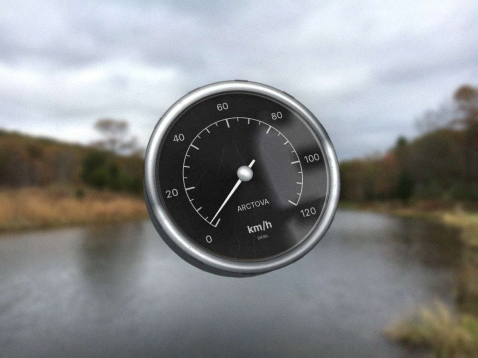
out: 2.5 km/h
